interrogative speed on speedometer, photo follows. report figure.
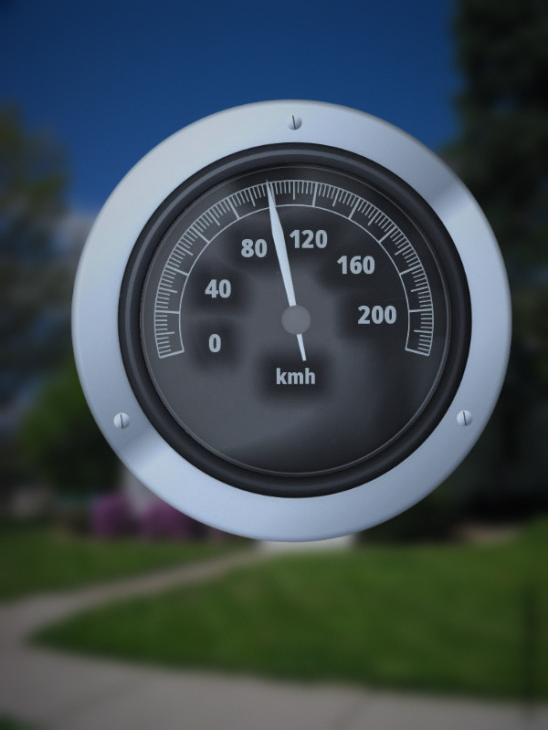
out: 98 km/h
